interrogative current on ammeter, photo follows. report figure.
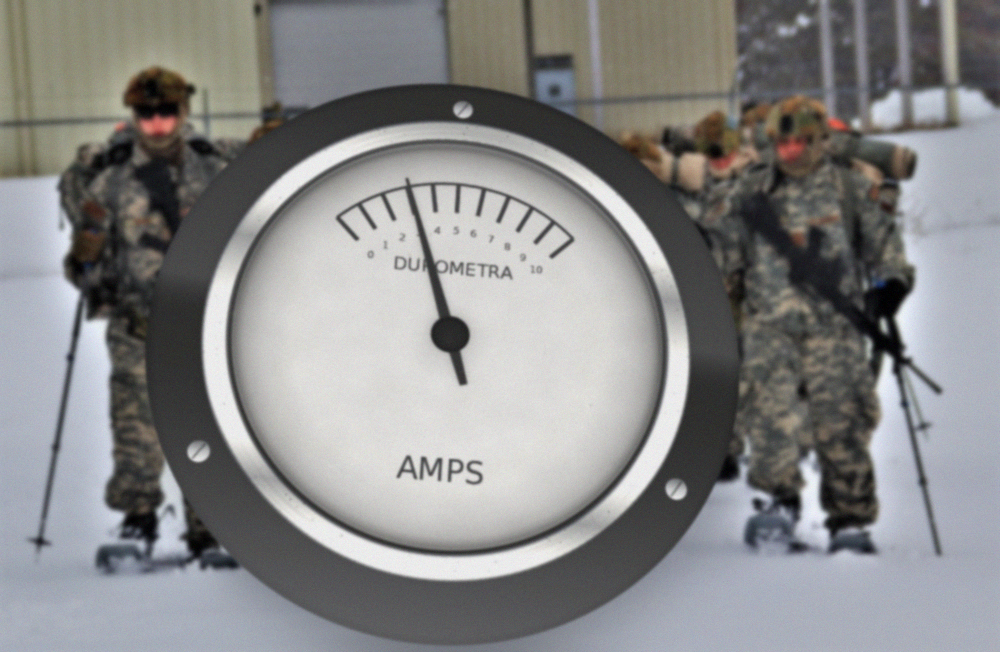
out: 3 A
